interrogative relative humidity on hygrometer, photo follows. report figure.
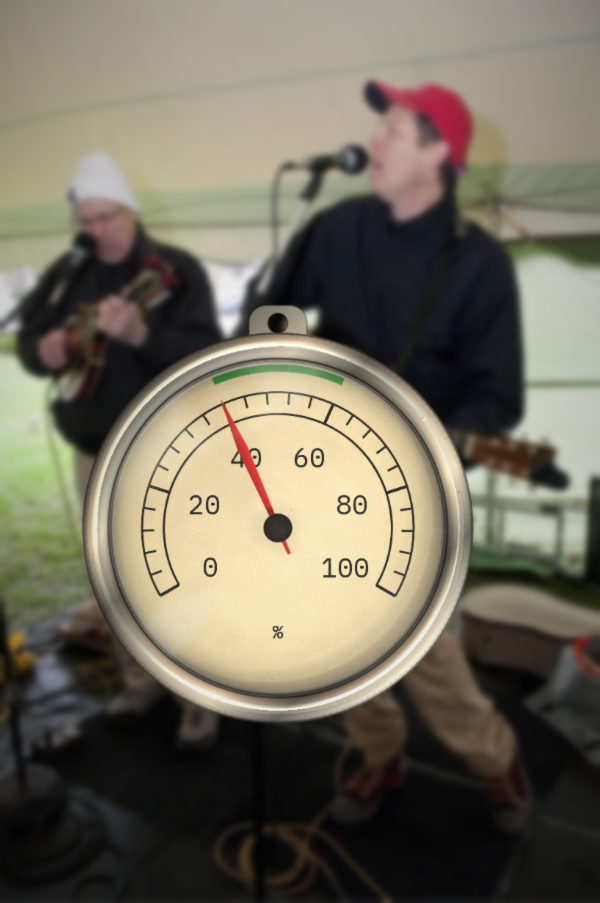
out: 40 %
